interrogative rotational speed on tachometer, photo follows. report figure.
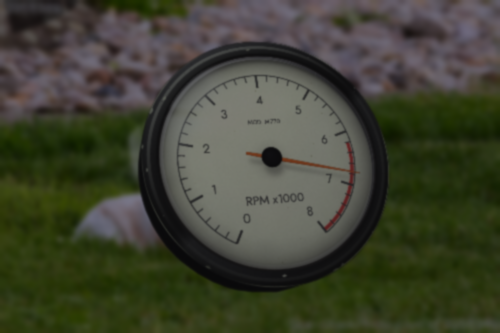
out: 6800 rpm
